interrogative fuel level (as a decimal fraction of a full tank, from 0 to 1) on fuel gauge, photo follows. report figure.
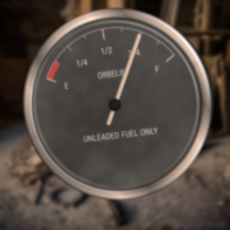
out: 0.75
